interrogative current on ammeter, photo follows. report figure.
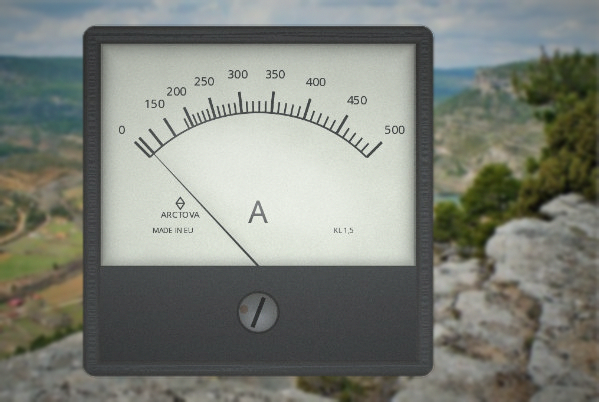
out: 50 A
